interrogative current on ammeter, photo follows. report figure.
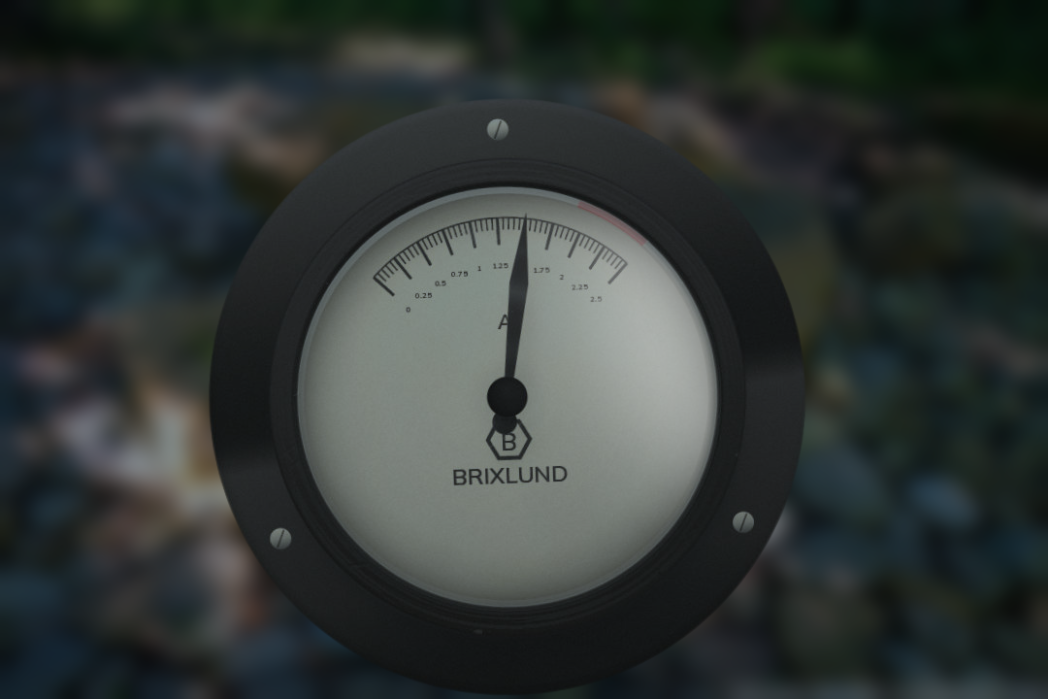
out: 1.5 A
